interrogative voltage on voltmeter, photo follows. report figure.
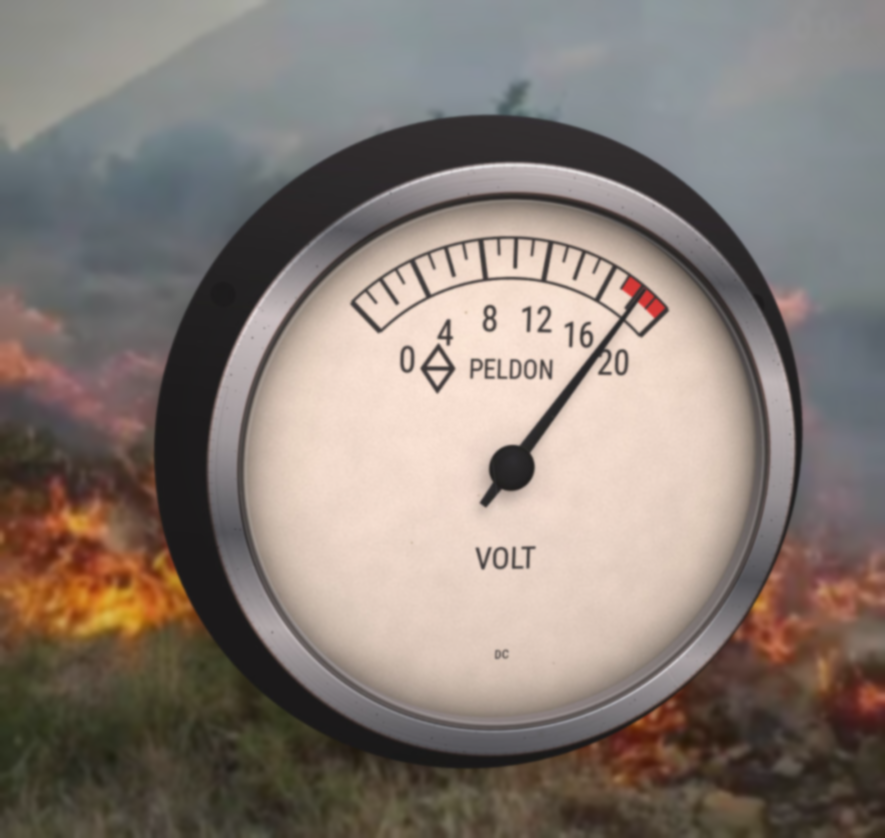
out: 18 V
